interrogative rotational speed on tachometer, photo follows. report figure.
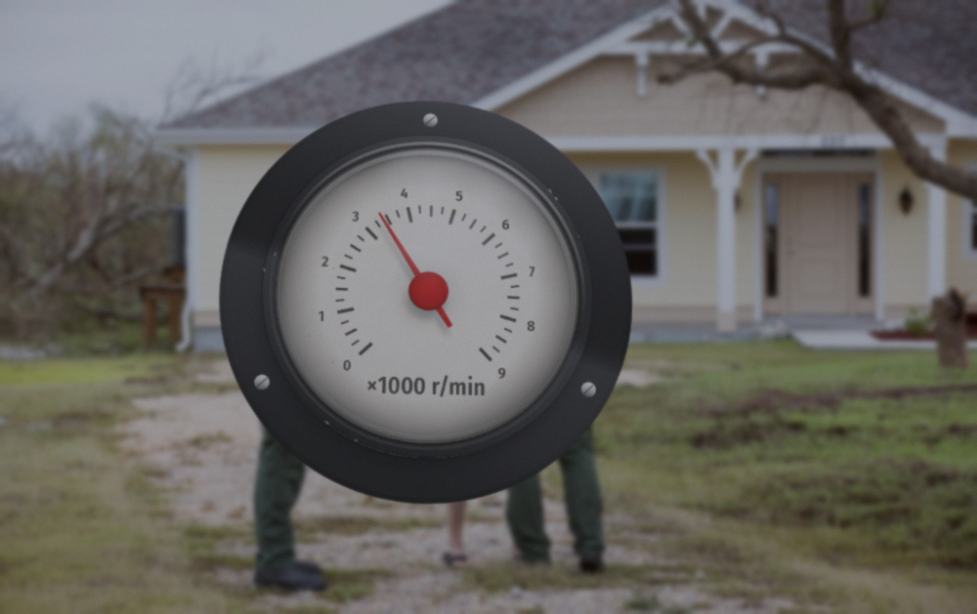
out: 3375 rpm
